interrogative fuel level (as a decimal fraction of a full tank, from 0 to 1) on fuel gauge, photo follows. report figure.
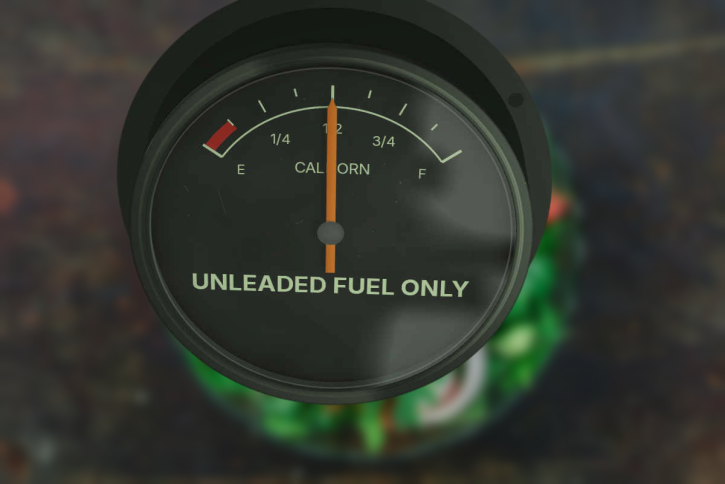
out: 0.5
